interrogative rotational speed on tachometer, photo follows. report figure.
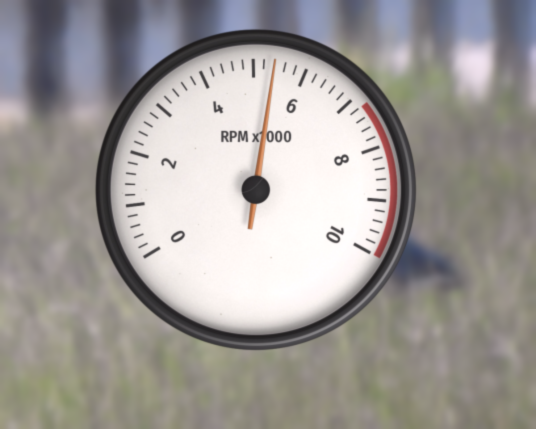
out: 5400 rpm
